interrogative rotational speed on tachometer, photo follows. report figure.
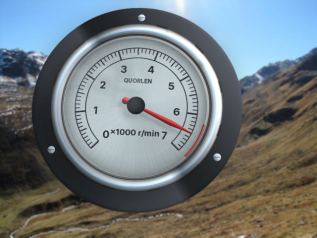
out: 6500 rpm
